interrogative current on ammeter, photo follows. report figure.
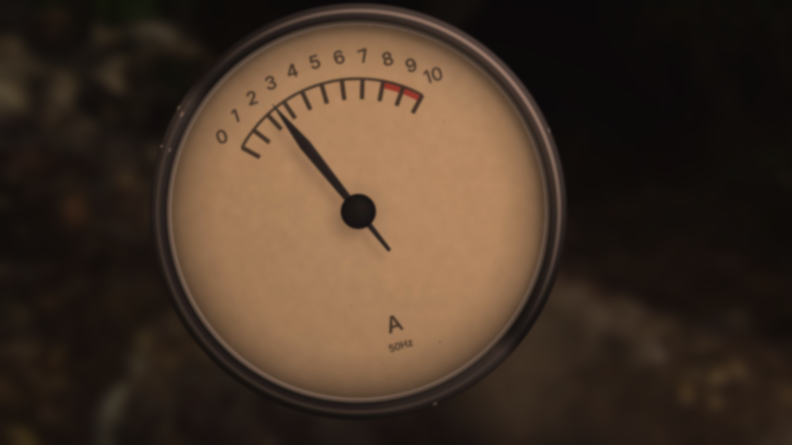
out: 2.5 A
